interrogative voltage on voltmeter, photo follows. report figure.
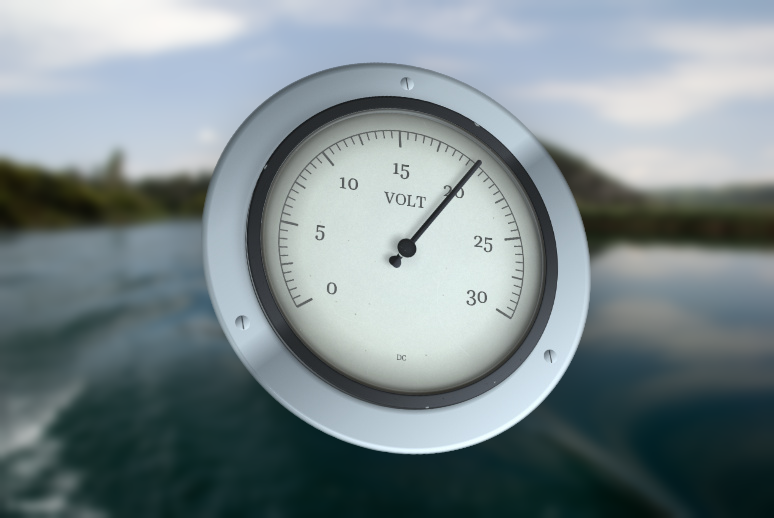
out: 20 V
